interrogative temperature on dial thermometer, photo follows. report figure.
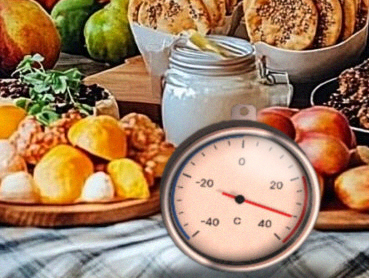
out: 32 °C
